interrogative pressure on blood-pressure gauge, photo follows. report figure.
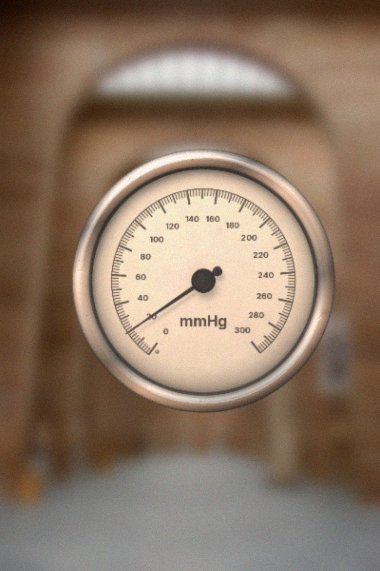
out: 20 mmHg
